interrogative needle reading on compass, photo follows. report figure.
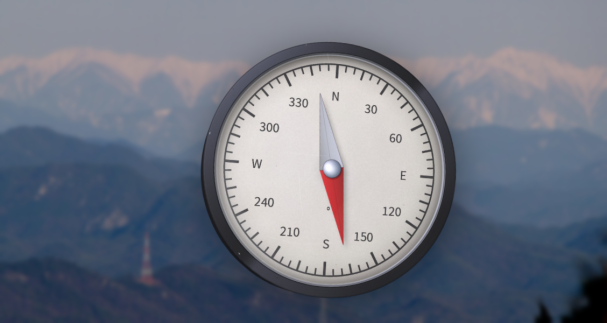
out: 167.5 °
